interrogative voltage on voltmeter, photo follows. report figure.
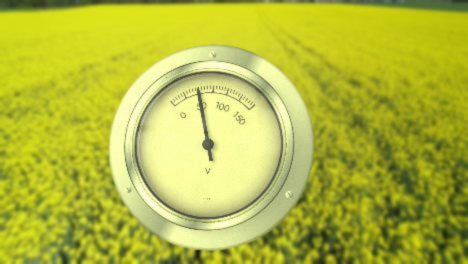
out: 50 V
